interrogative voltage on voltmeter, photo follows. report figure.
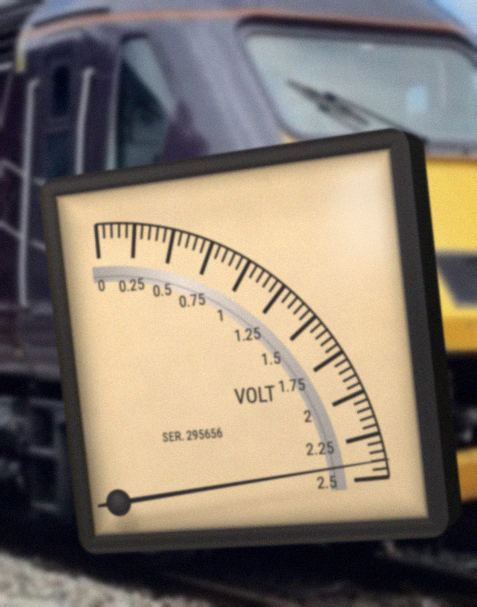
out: 2.4 V
